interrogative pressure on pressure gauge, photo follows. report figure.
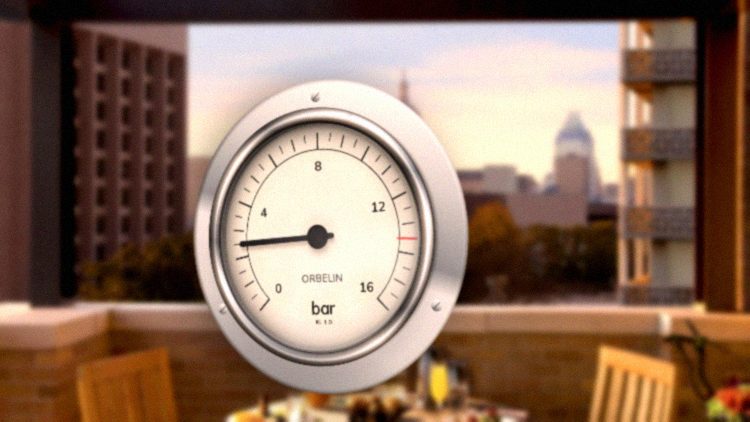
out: 2.5 bar
